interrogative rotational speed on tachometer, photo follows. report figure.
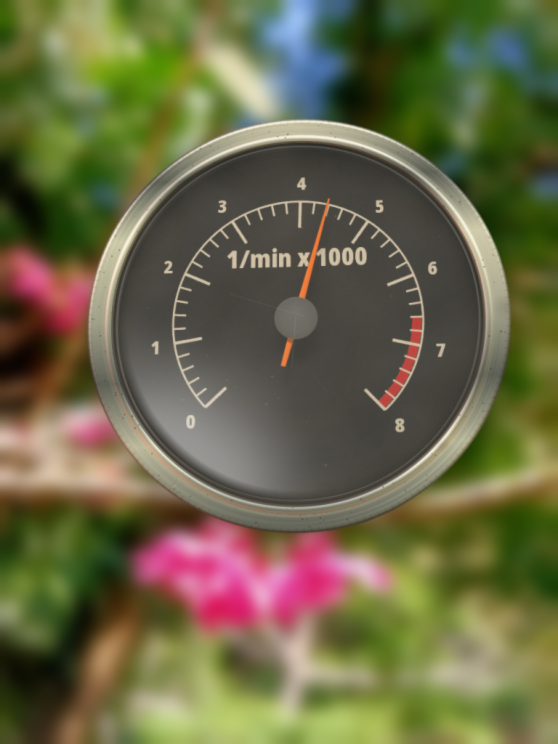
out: 4400 rpm
